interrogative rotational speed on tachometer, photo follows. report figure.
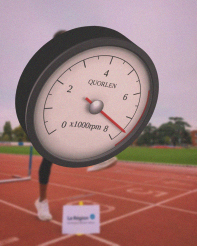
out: 7500 rpm
